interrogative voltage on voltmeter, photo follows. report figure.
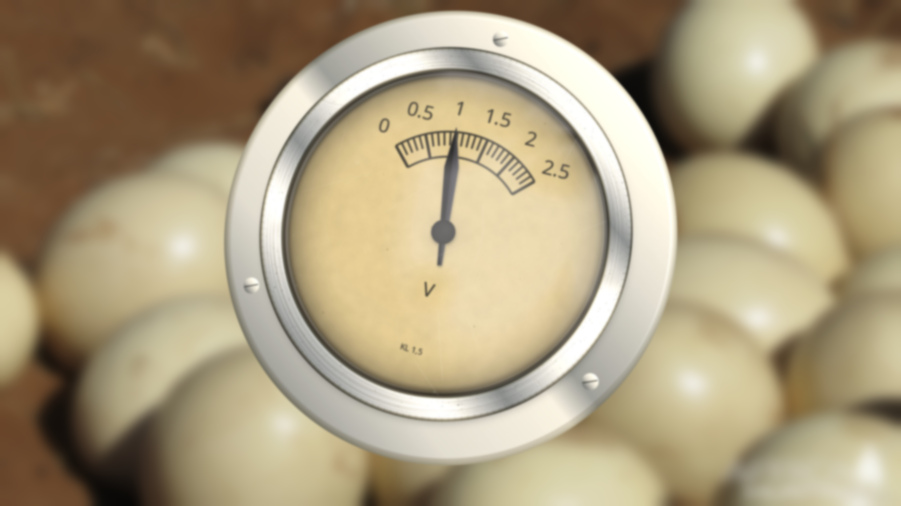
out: 1 V
